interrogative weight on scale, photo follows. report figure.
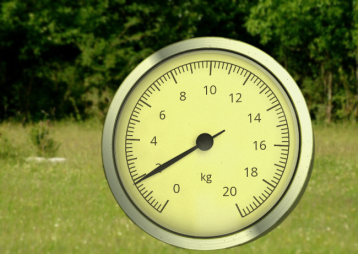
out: 1.8 kg
